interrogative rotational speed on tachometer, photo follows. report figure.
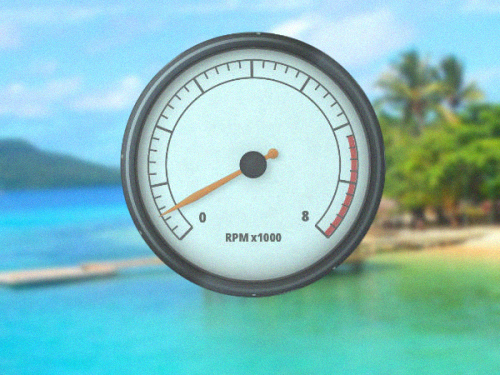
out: 500 rpm
